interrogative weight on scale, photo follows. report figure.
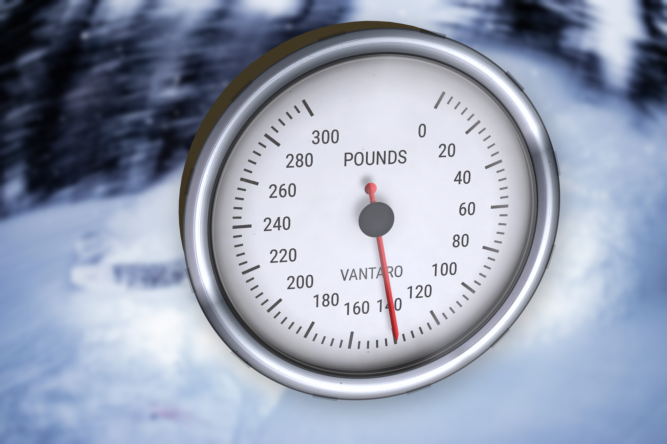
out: 140 lb
